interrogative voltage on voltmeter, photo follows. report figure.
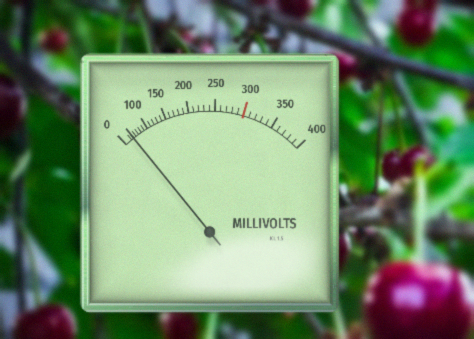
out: 50 mV
